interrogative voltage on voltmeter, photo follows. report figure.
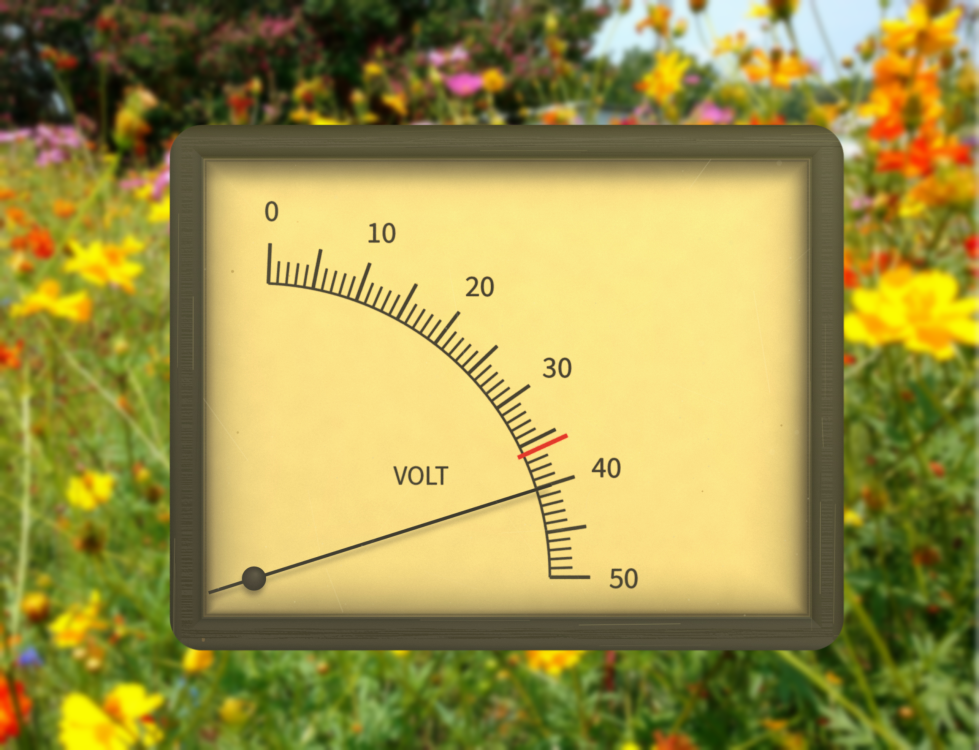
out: 40 V
